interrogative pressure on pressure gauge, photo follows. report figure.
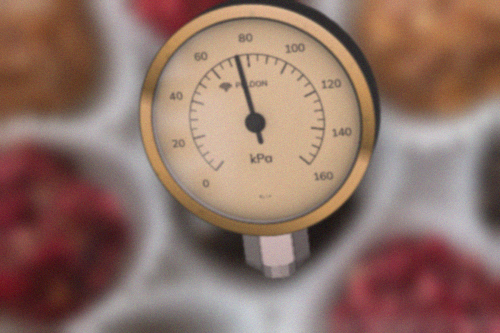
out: 75 kPa
